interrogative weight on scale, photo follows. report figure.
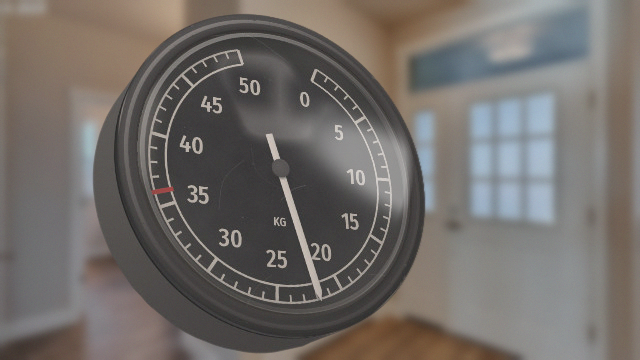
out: 22 kg
